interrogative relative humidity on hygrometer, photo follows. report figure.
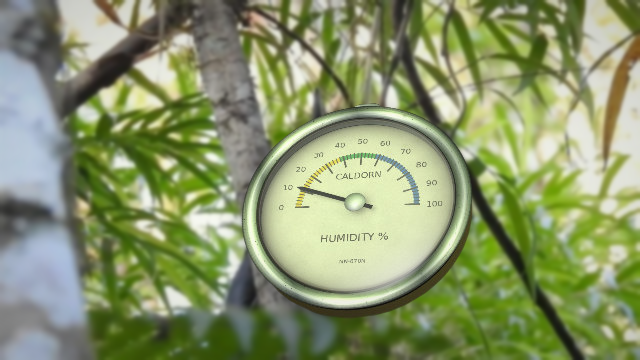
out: 10 %
